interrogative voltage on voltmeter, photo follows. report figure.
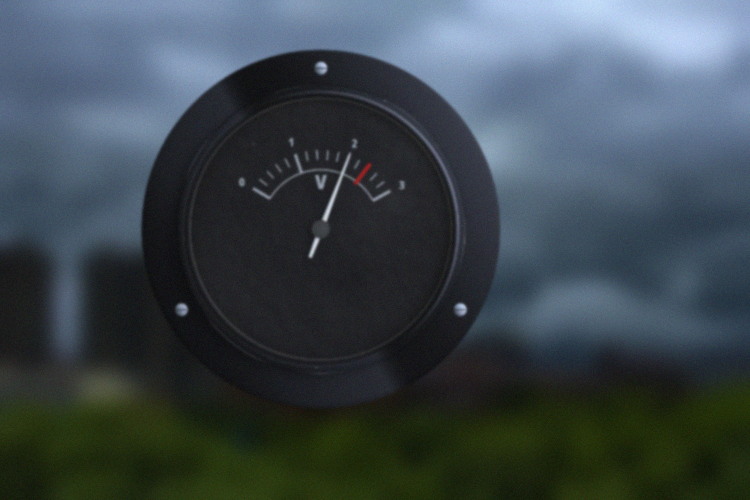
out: 2 V
